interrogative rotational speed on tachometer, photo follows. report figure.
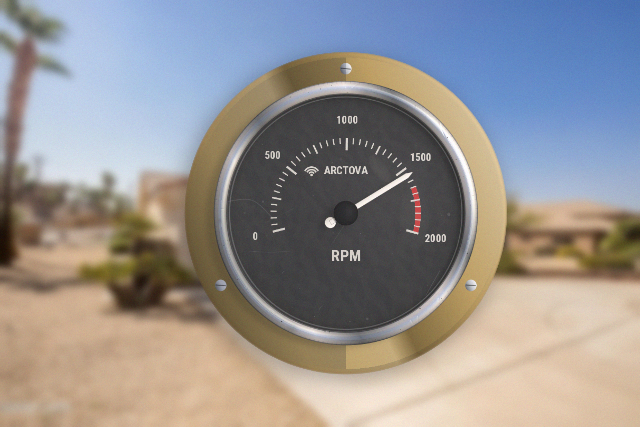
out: 1550 rpm
